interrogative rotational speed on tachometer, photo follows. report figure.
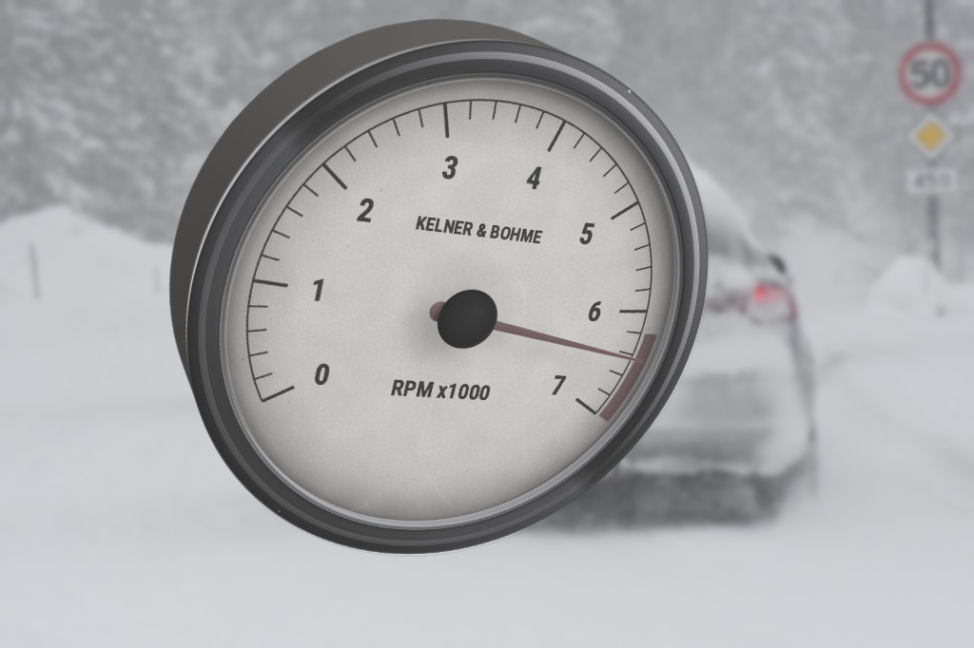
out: 6400 rpm
